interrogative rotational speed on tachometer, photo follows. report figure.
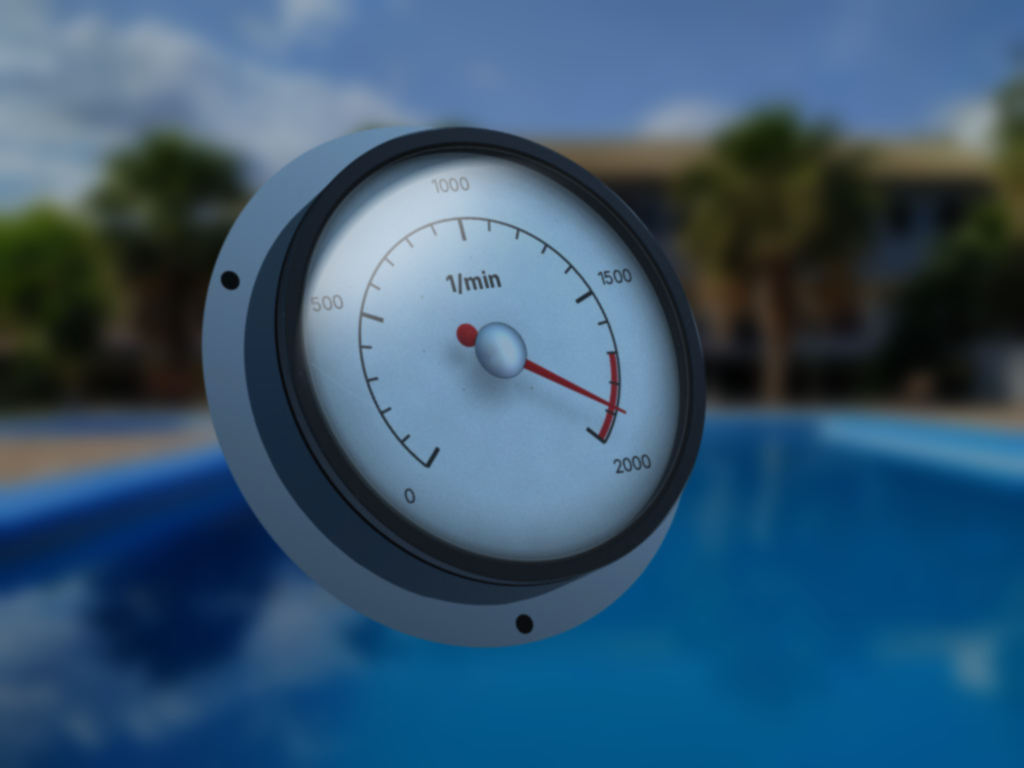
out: 1900 rpm
